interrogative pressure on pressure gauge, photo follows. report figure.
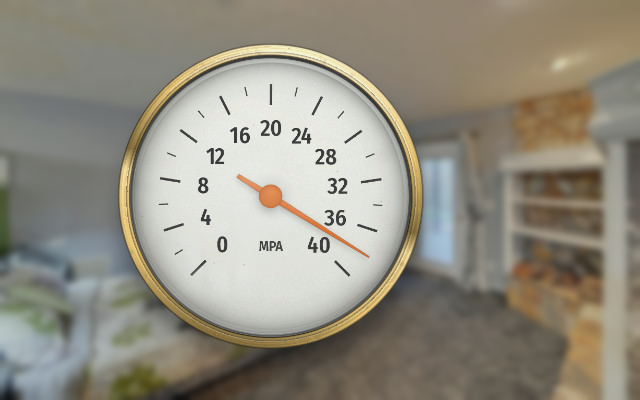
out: 38 MPa
